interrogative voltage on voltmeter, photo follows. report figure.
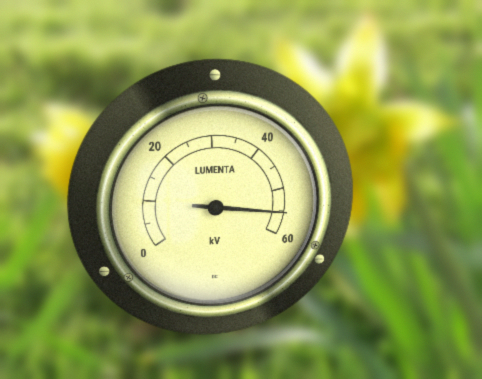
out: 55 kV
